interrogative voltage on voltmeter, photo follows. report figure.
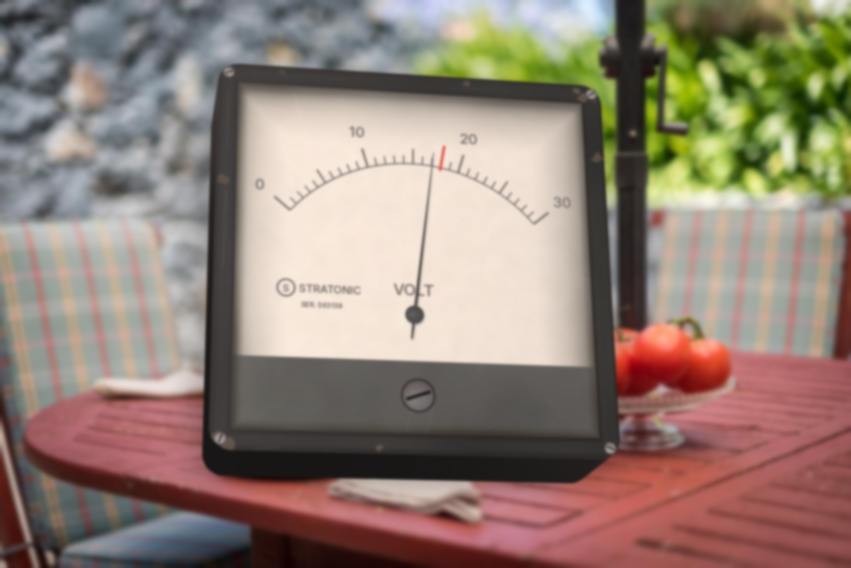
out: 17 V
